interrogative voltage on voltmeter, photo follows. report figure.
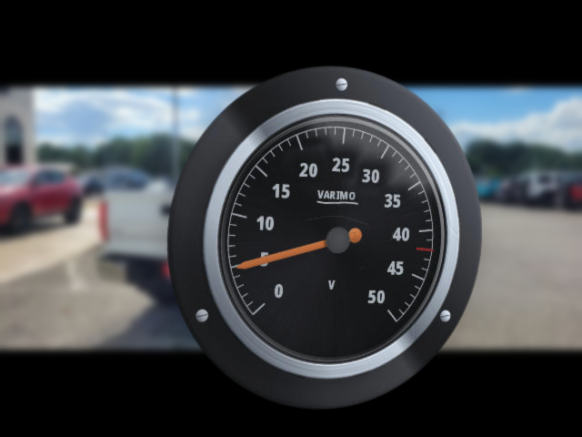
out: 5 V
